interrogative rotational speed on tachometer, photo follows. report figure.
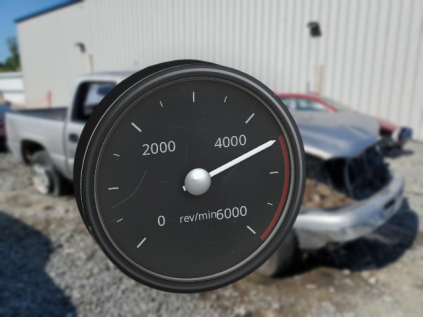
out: 4500 rpm
